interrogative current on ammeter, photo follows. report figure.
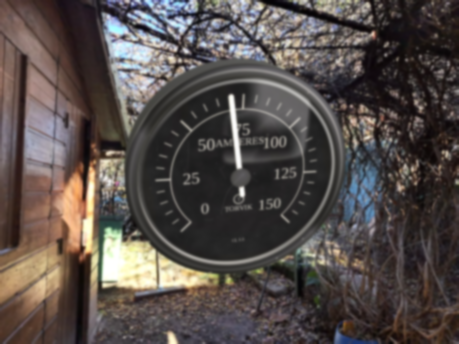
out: 70 A
